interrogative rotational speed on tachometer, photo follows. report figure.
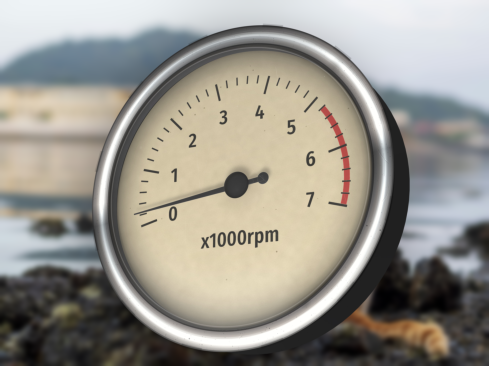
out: 200 rpm
